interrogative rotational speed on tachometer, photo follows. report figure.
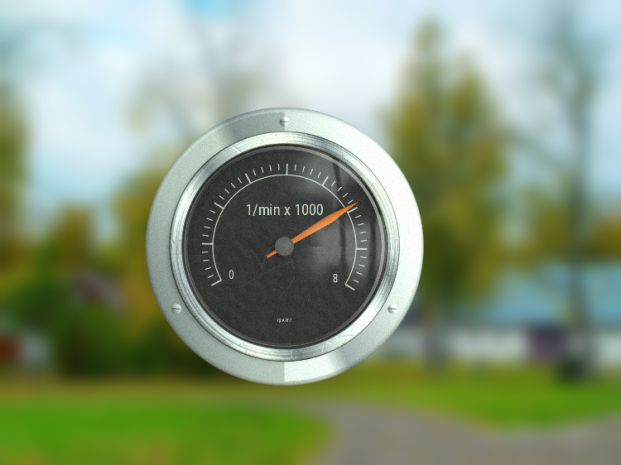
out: 5900 rpm
